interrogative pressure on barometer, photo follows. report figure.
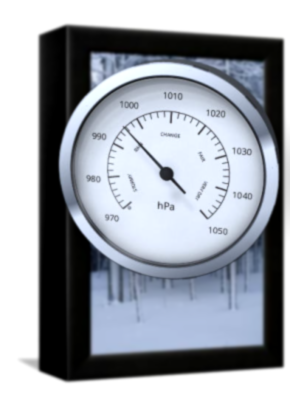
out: 996 hPa
